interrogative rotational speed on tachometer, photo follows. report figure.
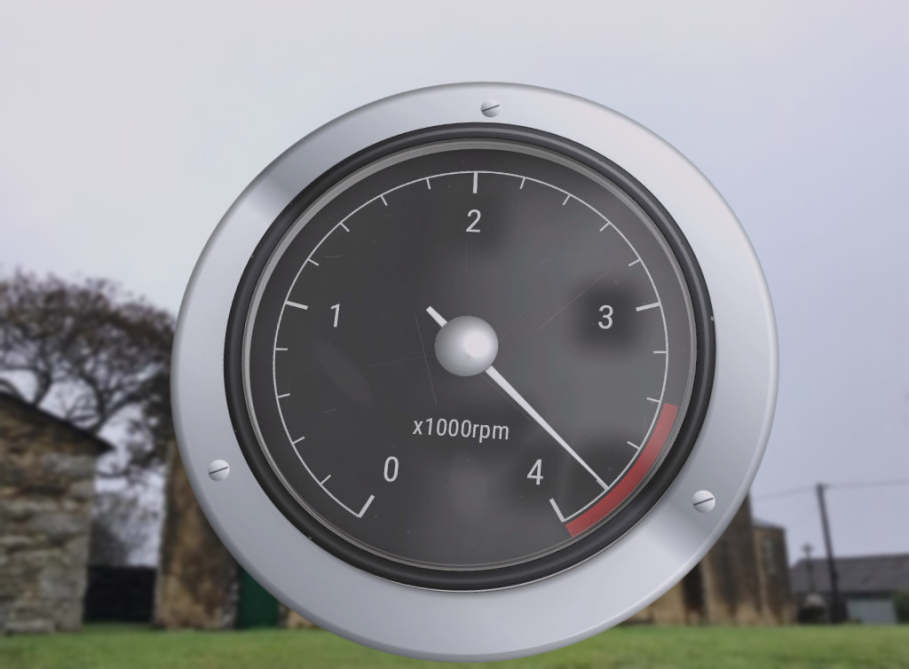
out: 3800 rpm
